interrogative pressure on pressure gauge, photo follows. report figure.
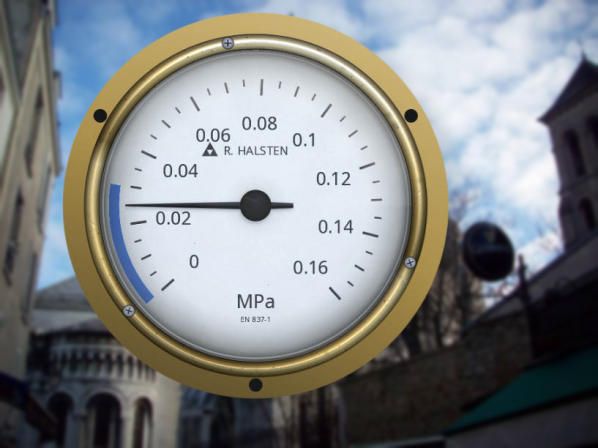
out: 0.025 MPa
